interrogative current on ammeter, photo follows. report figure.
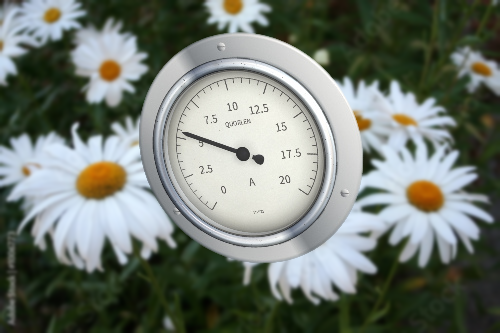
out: 5.5 A
